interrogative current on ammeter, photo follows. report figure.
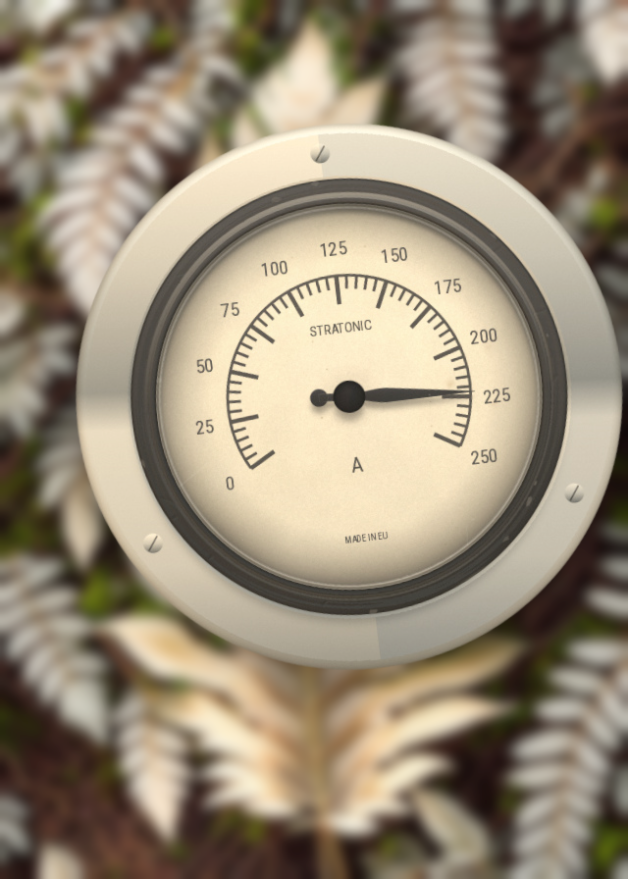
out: 222.5 A
